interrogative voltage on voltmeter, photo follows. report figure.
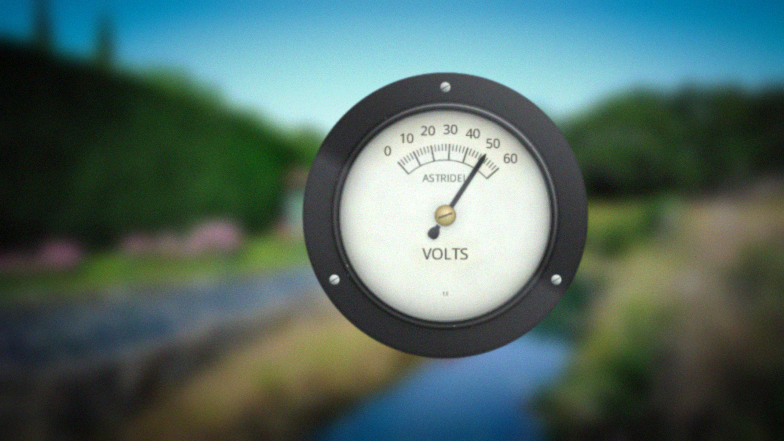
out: 50 V
